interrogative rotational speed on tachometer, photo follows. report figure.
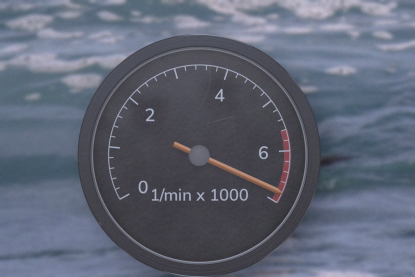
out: 6800 rpm
